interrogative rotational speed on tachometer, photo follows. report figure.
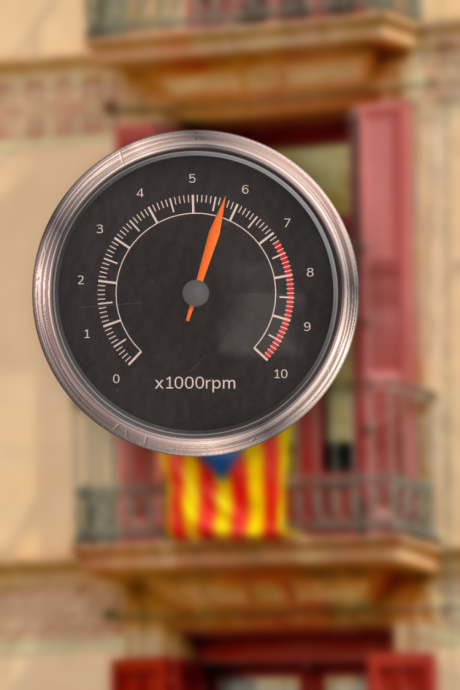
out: 5700 rpm
